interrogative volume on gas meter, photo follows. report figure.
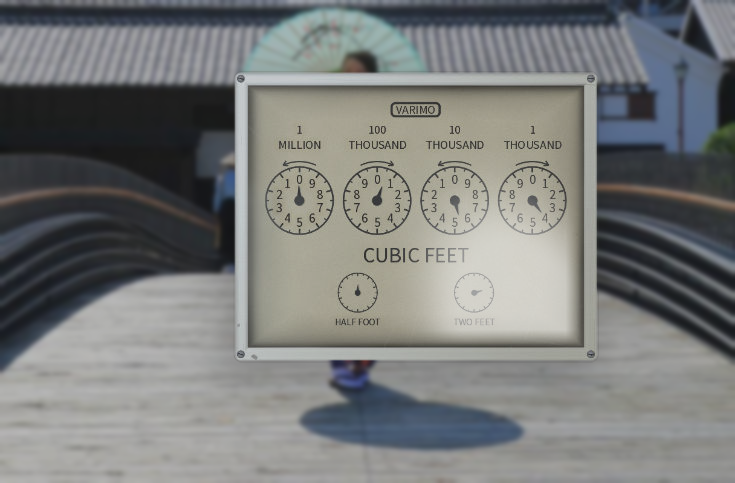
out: 5400 ft³
